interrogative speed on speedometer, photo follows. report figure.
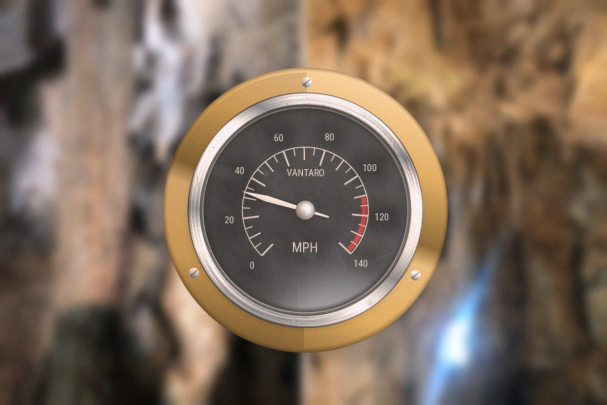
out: 32.5 mph
